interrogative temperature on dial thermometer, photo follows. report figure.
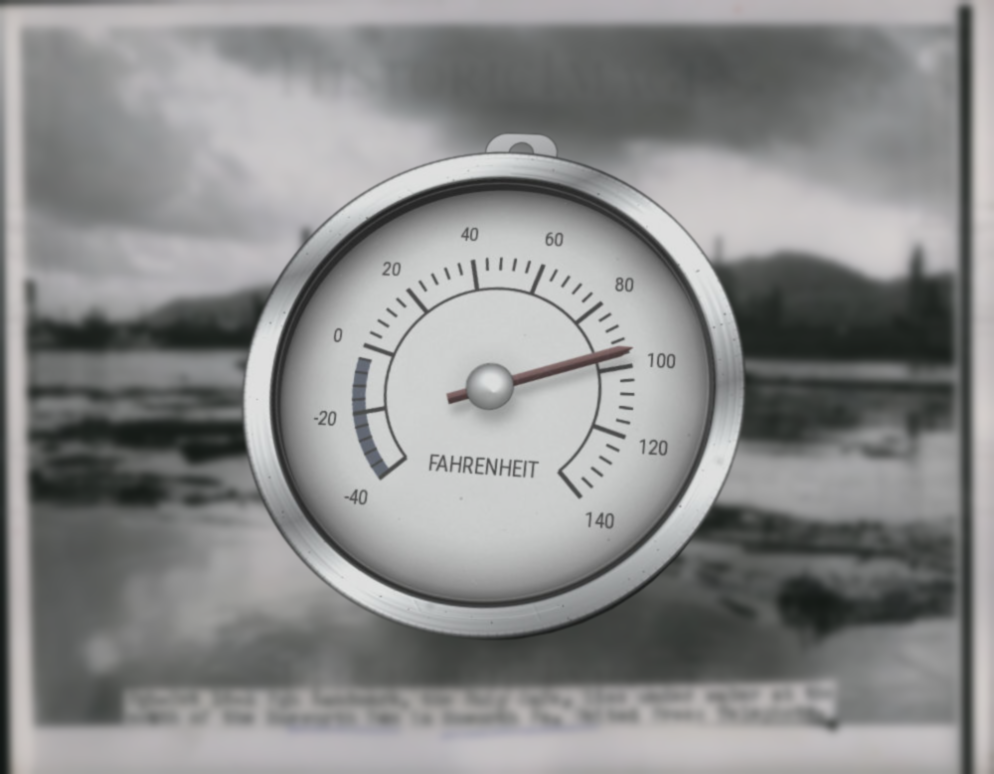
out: 96 °F
